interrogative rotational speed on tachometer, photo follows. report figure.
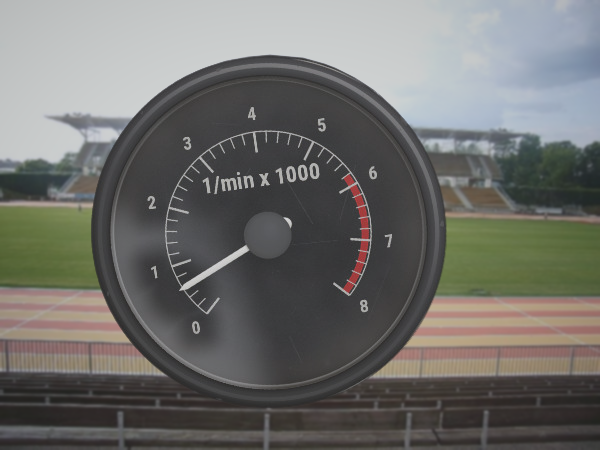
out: 600 rpm
